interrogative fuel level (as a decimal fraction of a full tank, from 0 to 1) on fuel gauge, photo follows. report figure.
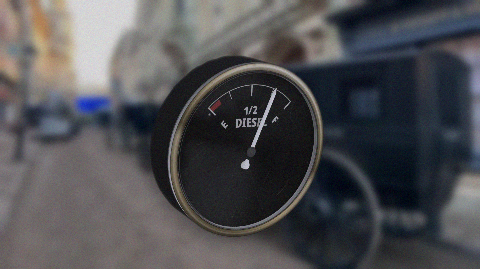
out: 0.75
